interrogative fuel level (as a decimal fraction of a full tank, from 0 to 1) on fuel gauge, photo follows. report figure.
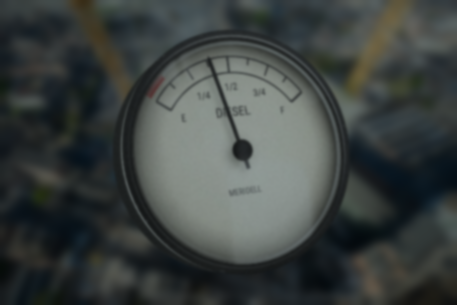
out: 0.375
